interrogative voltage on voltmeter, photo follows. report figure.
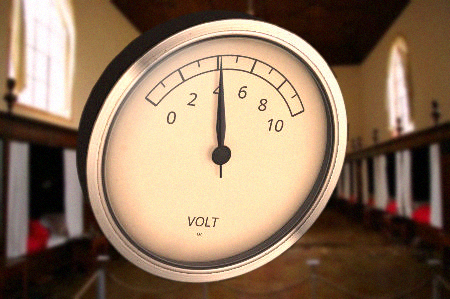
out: 4 V
